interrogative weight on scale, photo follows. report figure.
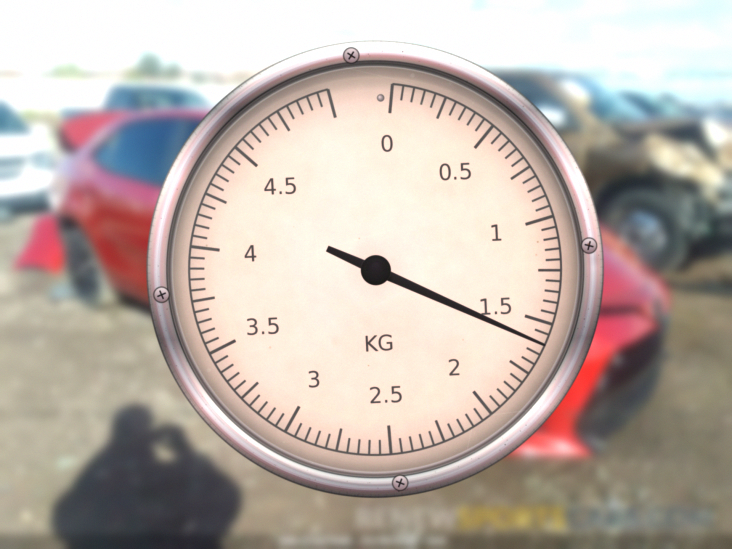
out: 1.6 kg
